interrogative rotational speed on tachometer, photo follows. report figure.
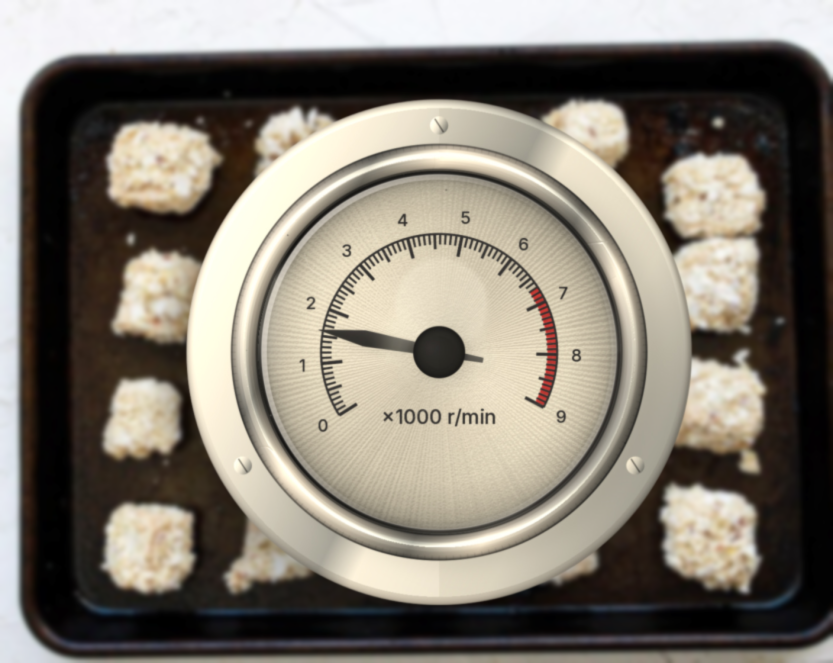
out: 1600 rpm
